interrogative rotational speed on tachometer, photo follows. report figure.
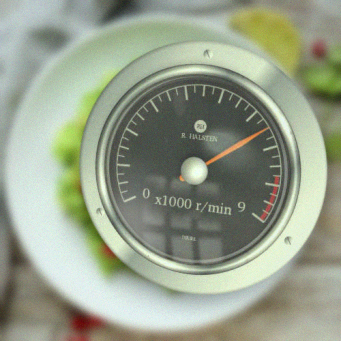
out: 6500 rpm
